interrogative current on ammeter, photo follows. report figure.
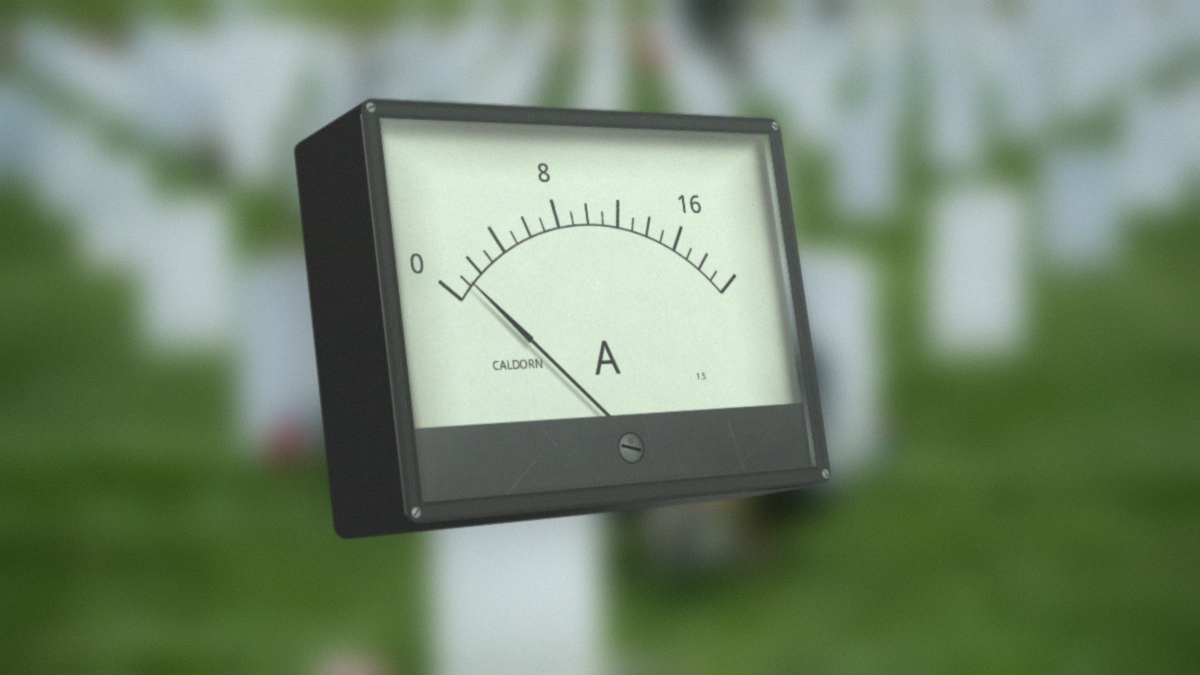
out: 1 A
